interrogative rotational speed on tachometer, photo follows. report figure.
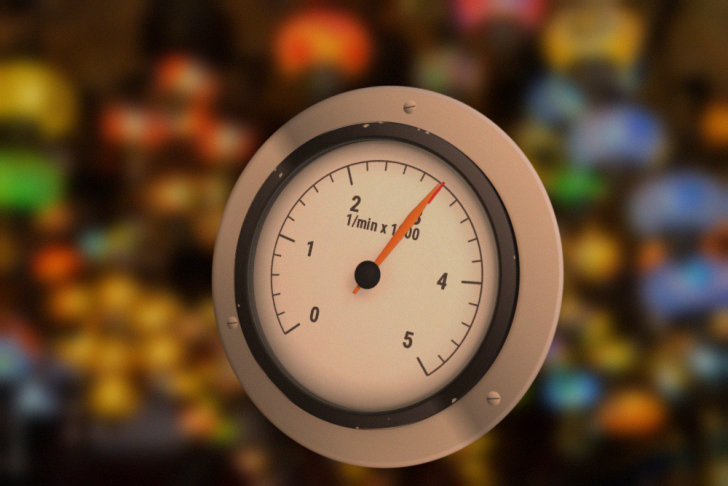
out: 3000 rpm
